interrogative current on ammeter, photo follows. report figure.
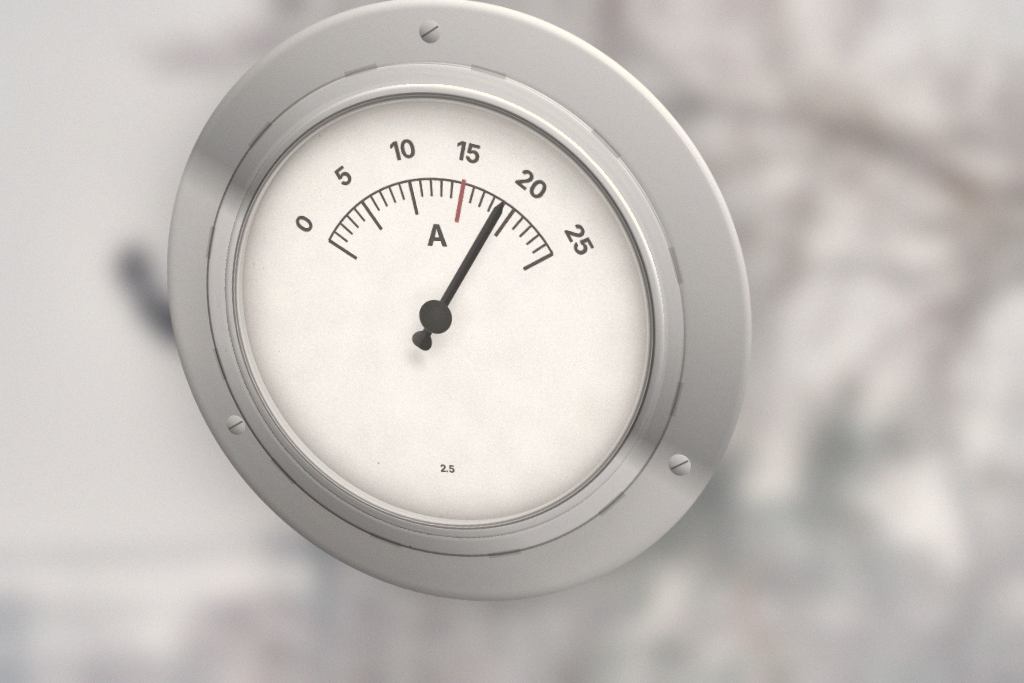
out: 19 A
